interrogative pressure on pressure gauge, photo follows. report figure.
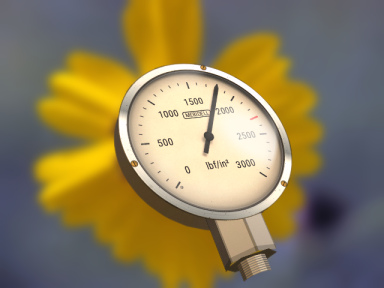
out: 1800 psi
